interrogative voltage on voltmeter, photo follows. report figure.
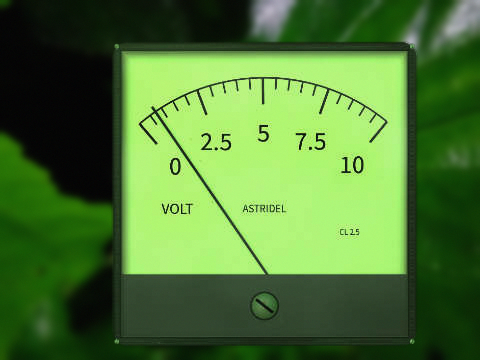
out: 0.75 V
